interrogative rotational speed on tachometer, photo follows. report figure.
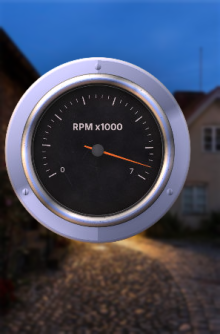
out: 6600 rpm
